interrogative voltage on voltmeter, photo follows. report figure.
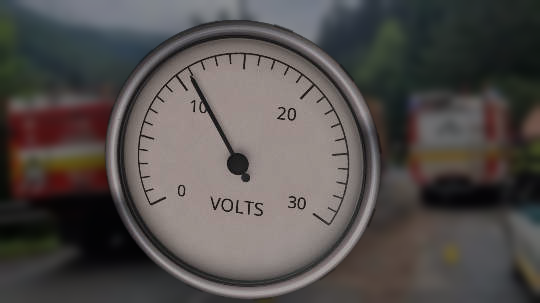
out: 11 V
